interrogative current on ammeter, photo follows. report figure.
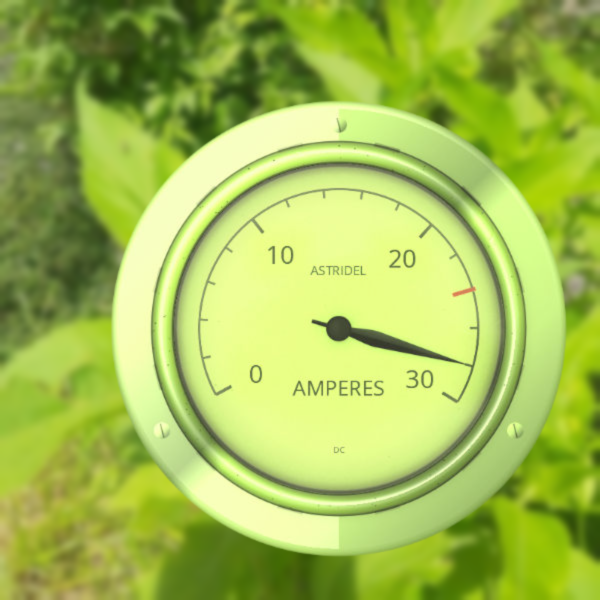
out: 28 A
